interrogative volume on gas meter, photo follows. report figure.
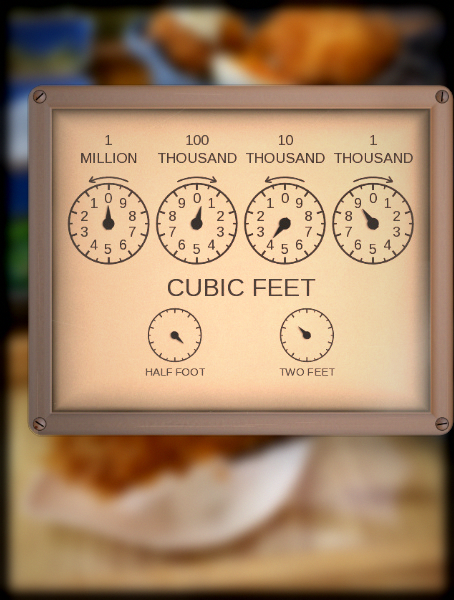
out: 3900 ft³
